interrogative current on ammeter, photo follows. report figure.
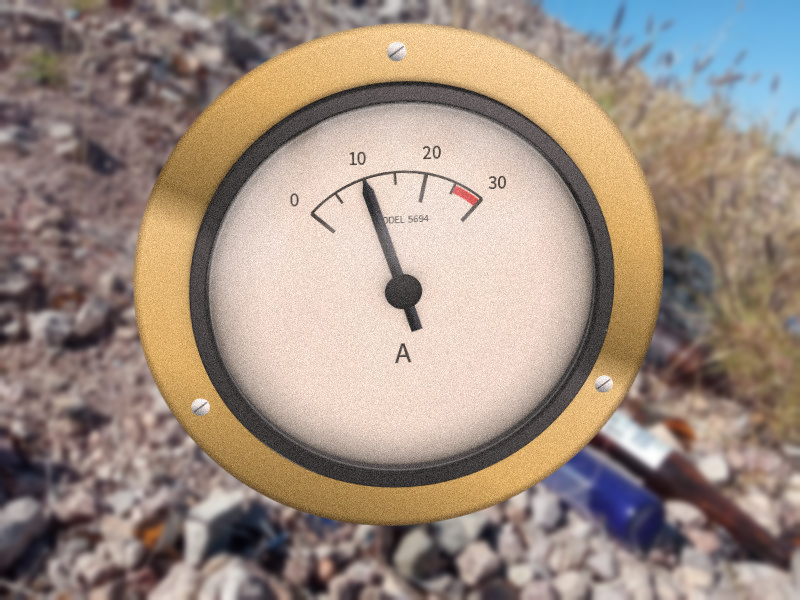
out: 10 A
